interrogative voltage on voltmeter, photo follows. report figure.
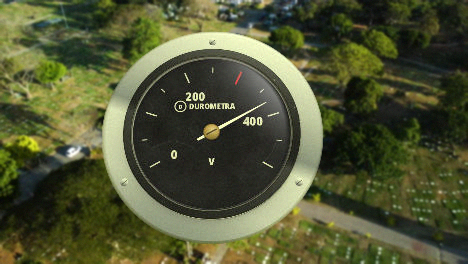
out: 375 V
